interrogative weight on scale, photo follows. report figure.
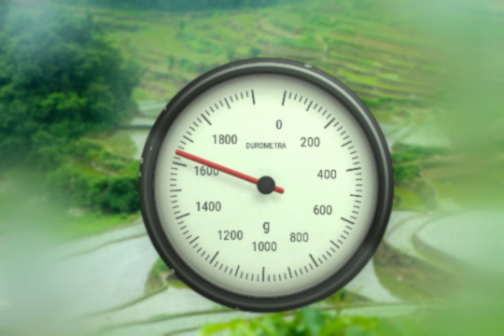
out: 1640 g
